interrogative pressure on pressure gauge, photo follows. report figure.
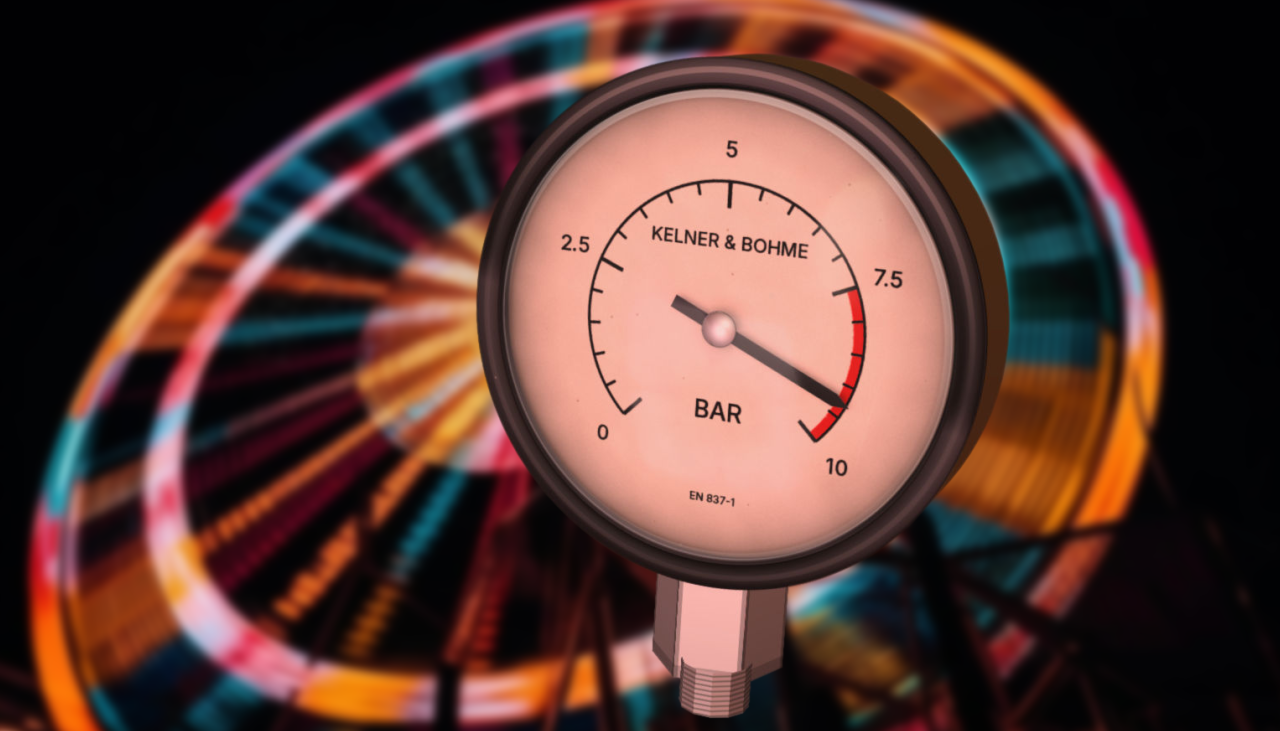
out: 9.25 bar
